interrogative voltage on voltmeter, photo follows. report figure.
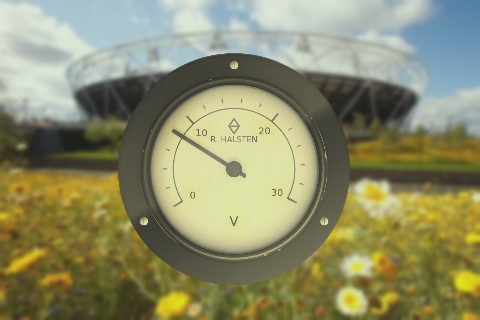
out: 8 V
